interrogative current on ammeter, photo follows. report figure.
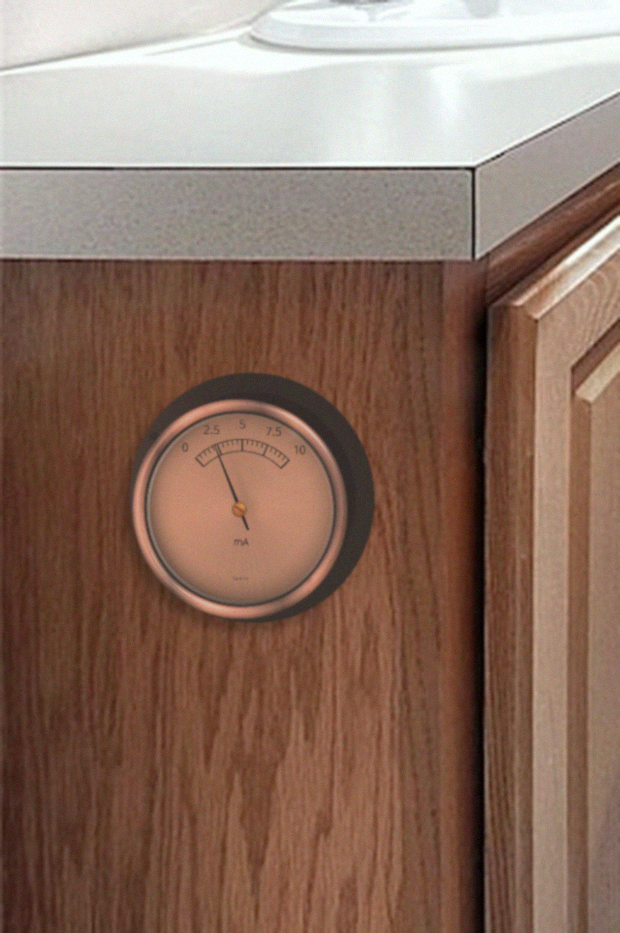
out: 2.5 mA
